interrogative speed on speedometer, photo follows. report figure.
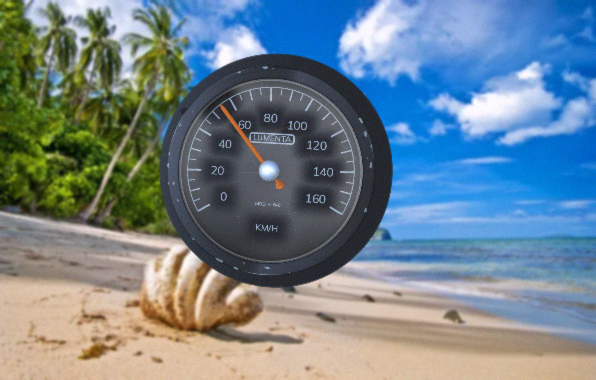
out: 55 km/h
